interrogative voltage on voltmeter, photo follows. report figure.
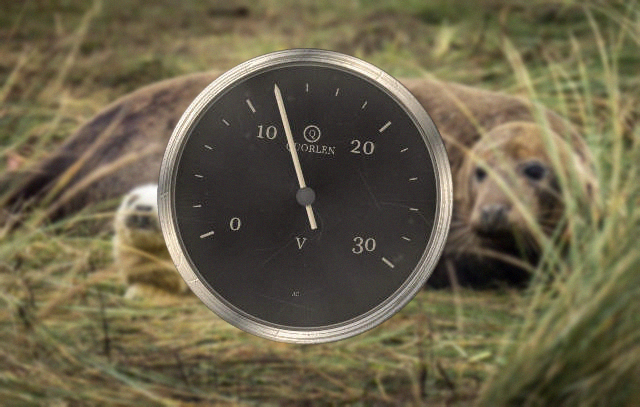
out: 12 V
